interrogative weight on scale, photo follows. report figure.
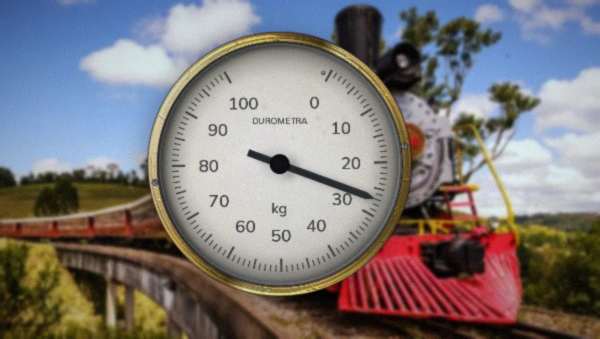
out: 27 kg
